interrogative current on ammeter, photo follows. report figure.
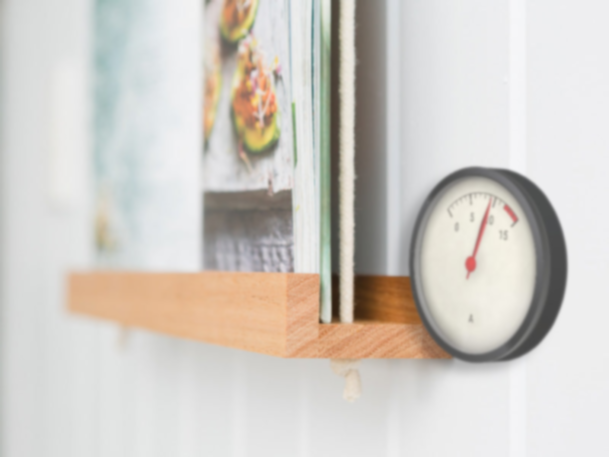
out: 10 A
